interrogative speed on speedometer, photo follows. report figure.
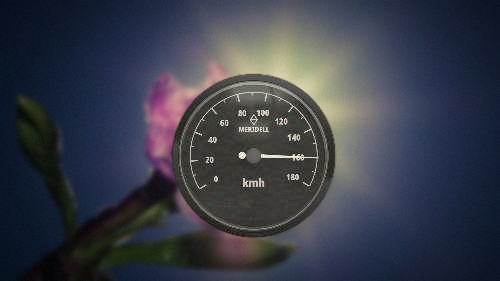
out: 160 km/h
